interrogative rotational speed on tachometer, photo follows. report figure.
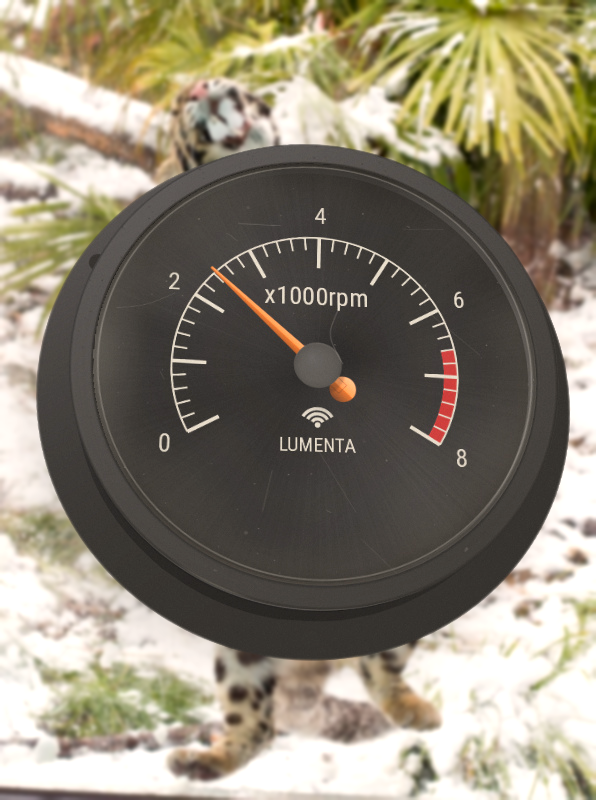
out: 2400 rpm
